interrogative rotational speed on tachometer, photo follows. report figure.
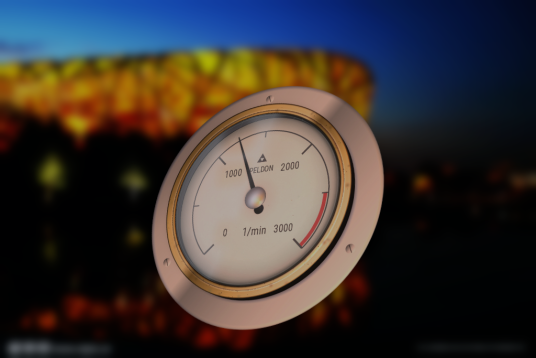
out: 1250 rpm
